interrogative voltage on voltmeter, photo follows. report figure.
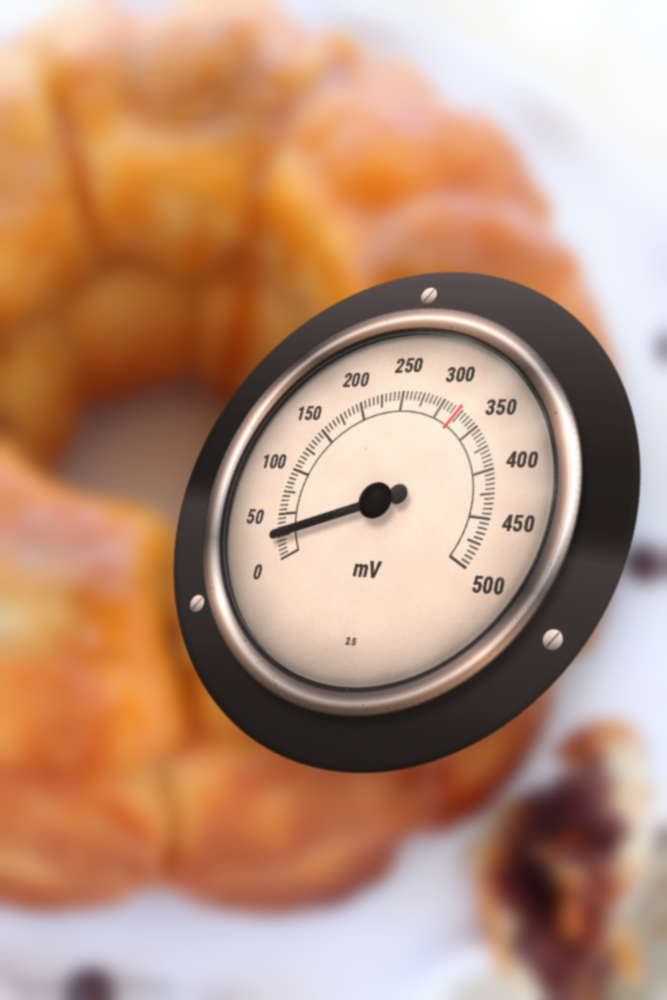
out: 25 mV
